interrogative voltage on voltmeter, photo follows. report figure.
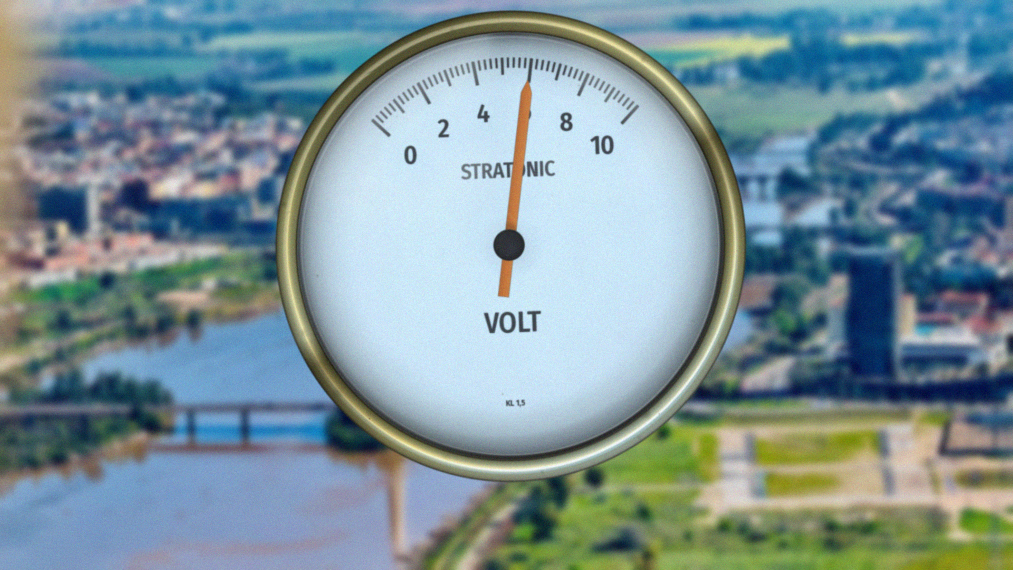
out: 6 V
